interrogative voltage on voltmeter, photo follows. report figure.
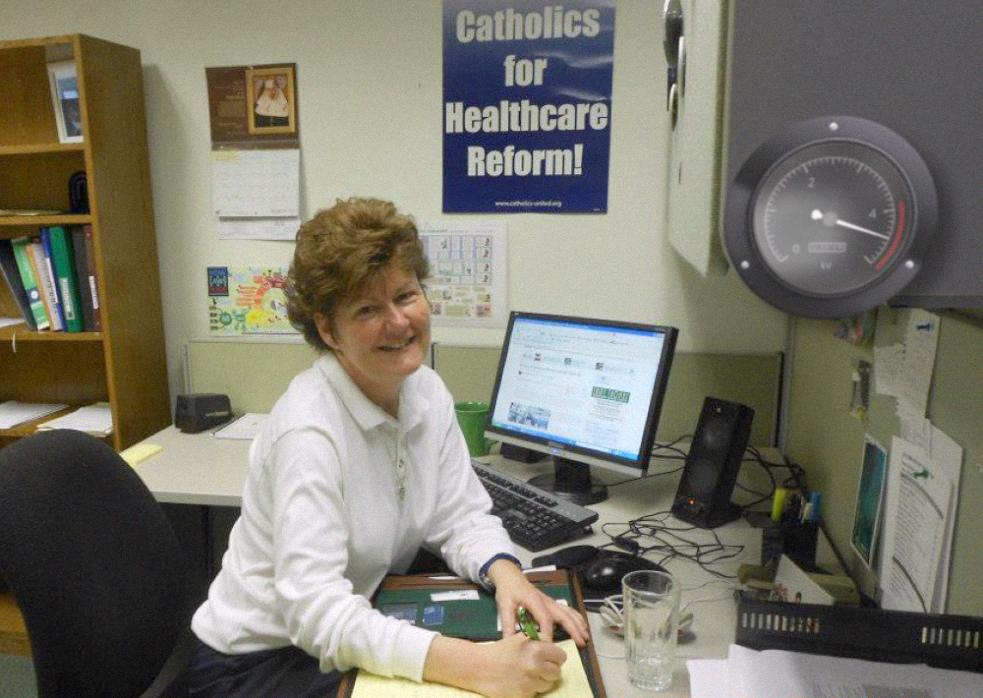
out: 4.5 kV
